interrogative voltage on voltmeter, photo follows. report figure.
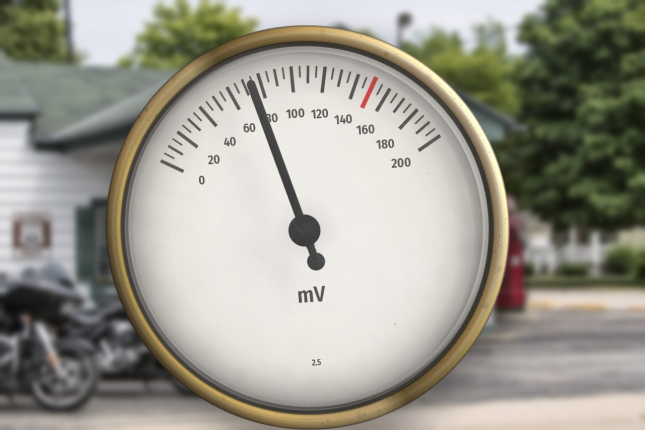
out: 75 mV
